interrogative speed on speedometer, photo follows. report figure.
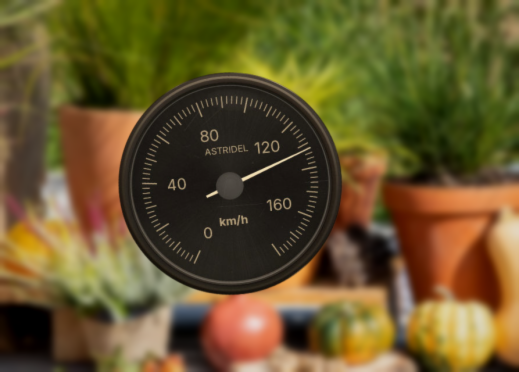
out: 132 km/h
